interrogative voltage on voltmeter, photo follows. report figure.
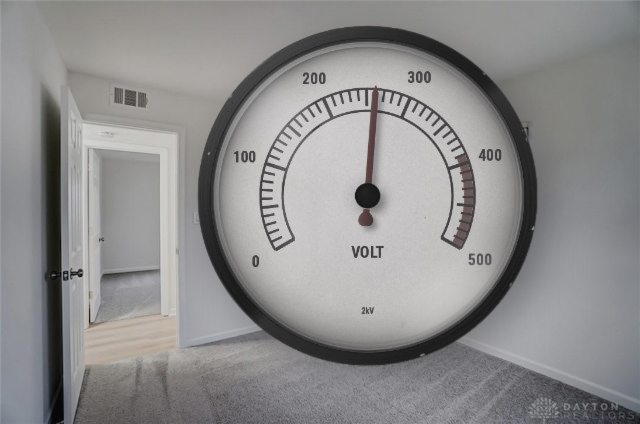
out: 260 V
